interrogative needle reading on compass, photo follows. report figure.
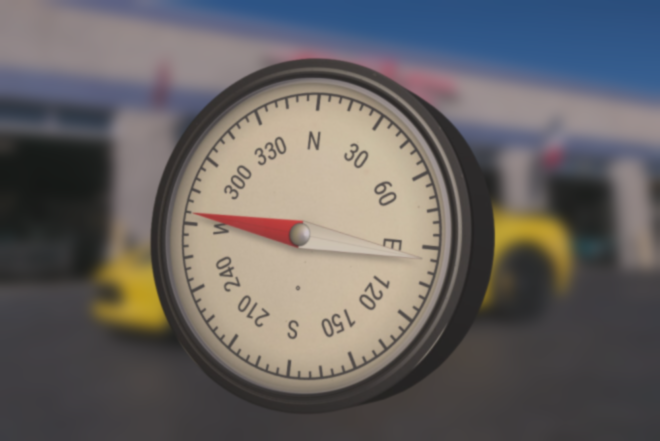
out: 275 °
